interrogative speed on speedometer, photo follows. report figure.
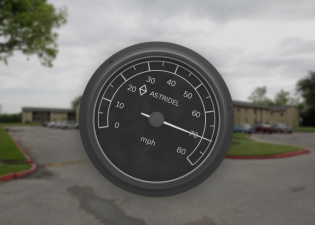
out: 70 mph
